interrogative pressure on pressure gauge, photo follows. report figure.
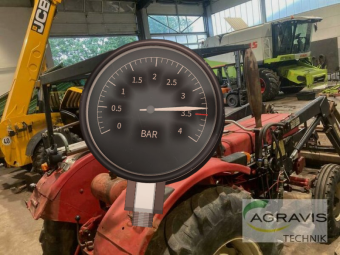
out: 3.4 bar
